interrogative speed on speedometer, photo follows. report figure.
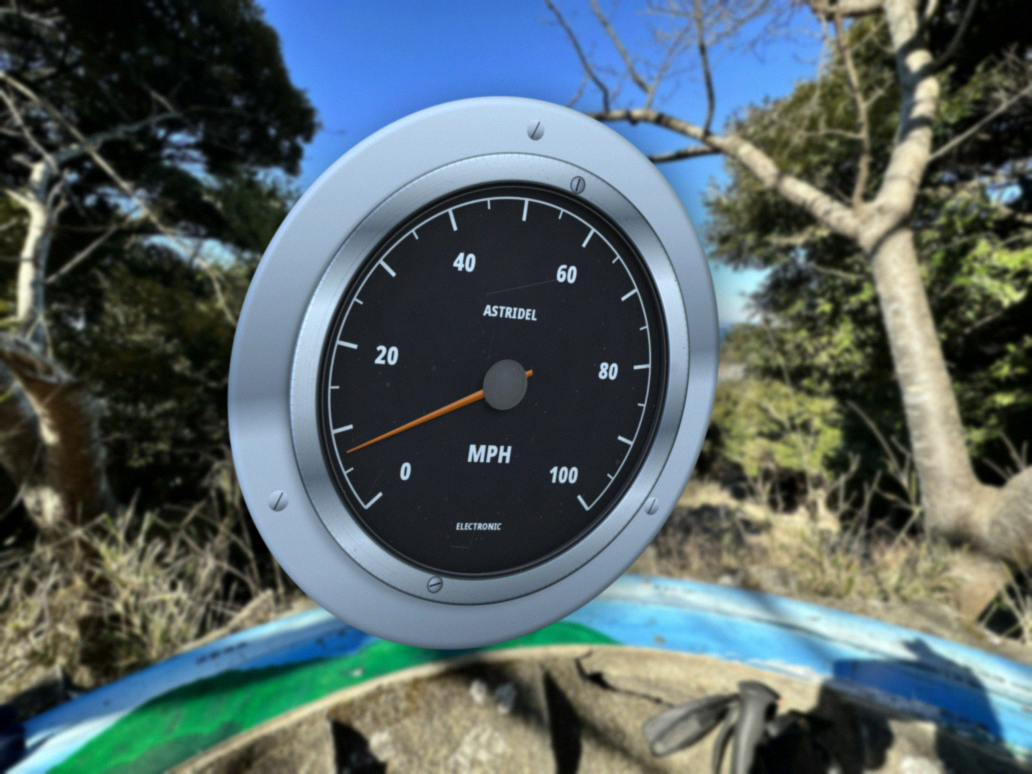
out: 7.5 mph
